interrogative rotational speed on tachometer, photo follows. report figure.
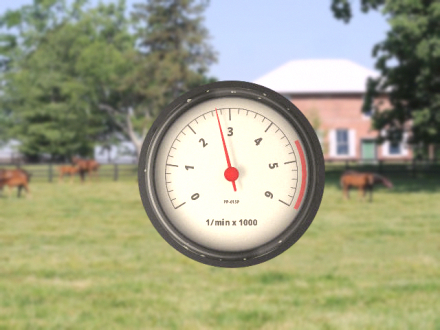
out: 2700 rpm
